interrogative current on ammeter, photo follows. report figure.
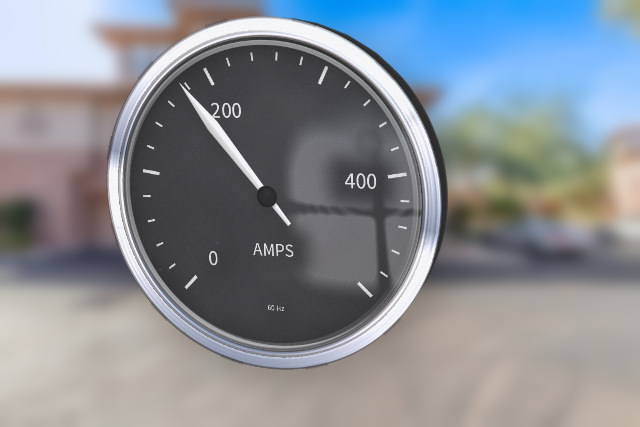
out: 180 A
